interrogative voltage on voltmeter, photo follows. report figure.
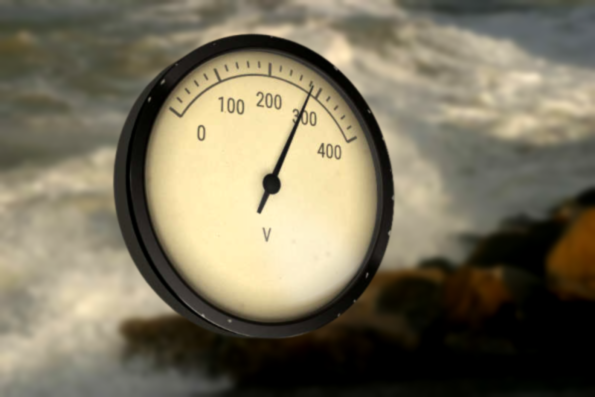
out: 280 V
